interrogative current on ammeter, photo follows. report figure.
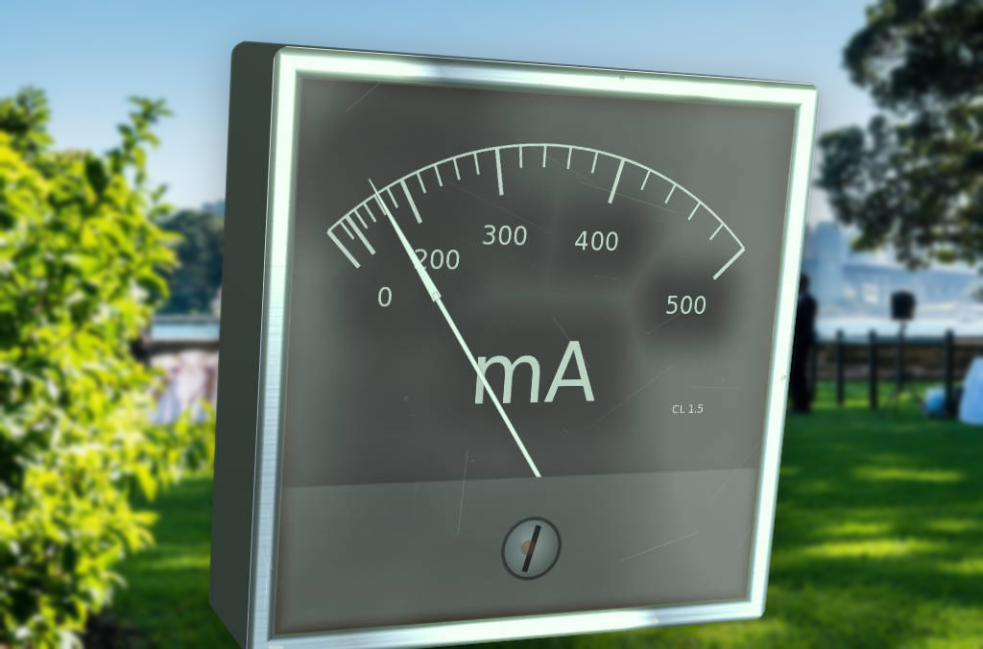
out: 160 mA
